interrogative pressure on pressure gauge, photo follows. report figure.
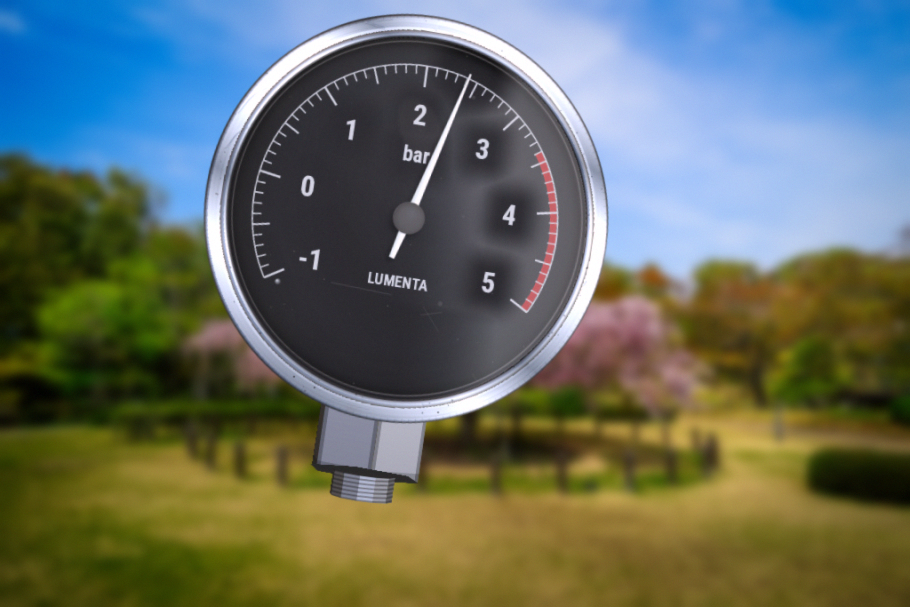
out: 2.4 bar
